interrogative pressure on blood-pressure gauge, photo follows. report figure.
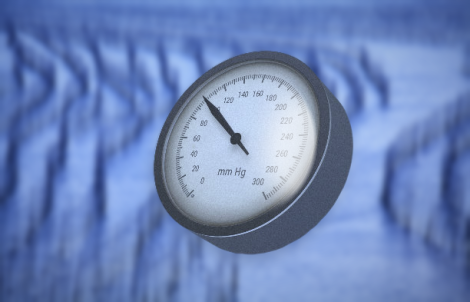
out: 100 mmHg
